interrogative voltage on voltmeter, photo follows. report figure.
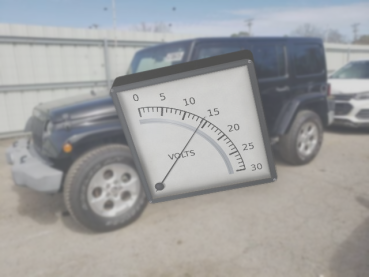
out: 14 V
